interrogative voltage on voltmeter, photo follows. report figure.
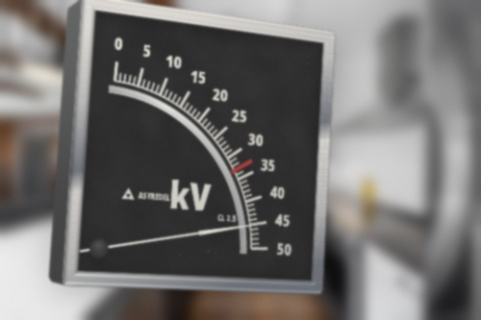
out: 45 kV
